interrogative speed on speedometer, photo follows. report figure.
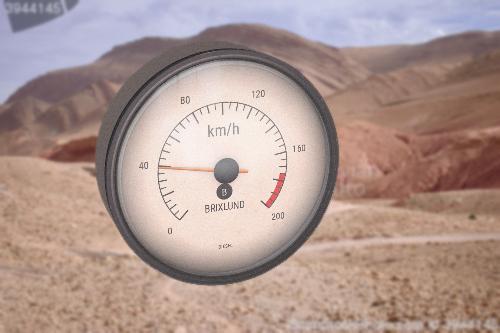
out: 40 km/h
